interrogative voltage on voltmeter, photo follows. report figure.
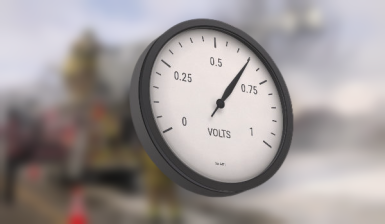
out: 0.65 V
